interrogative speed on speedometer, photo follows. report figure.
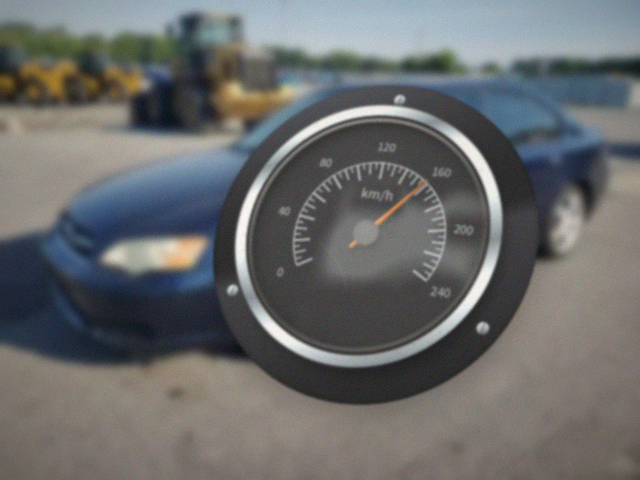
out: 160 km/h
